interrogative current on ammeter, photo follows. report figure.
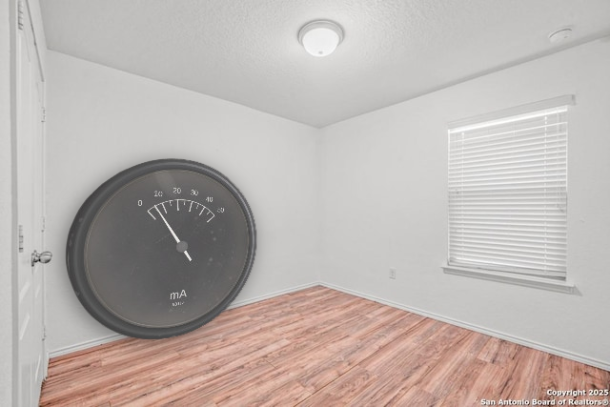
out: 5 mA
